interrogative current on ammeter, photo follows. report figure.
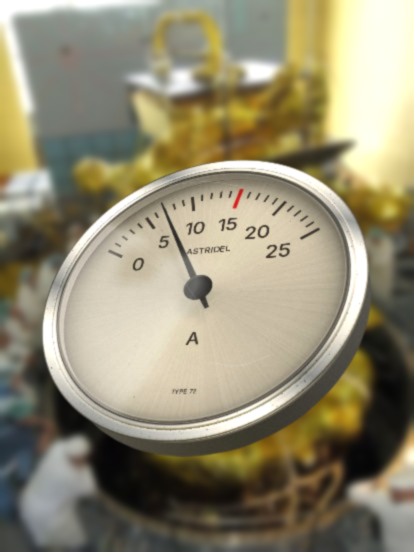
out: 7 A
